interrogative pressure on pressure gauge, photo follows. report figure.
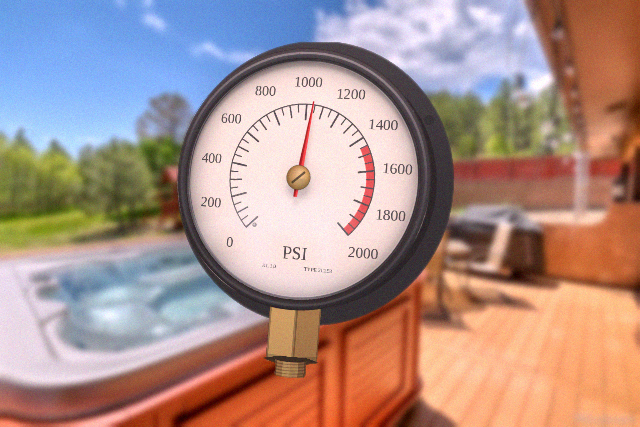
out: 1050 psi
